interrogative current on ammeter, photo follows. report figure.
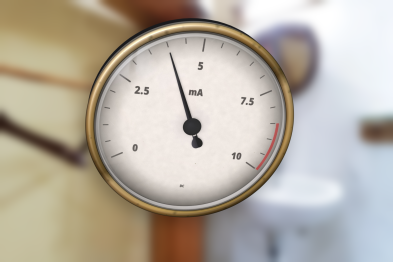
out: 4 mA
